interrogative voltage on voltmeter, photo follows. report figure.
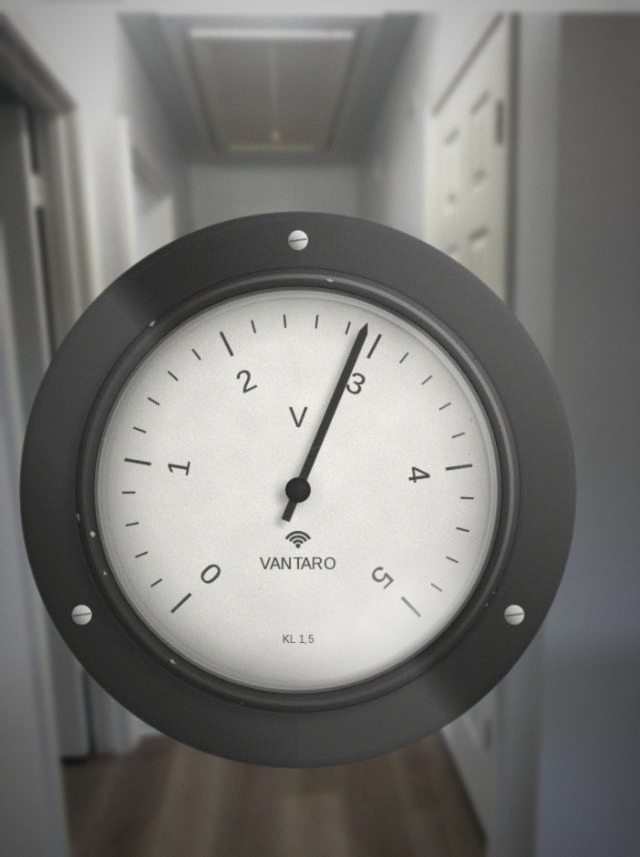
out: 2.9 V
